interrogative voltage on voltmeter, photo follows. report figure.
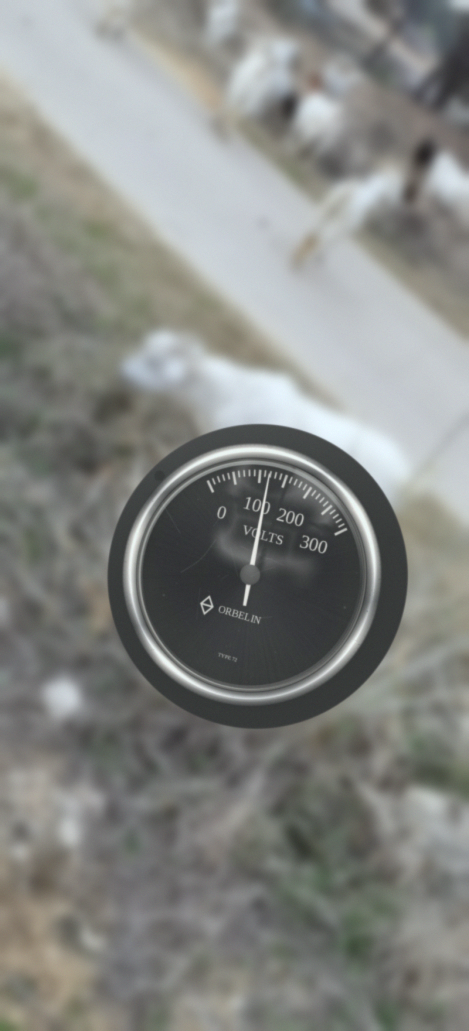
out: 120 V
